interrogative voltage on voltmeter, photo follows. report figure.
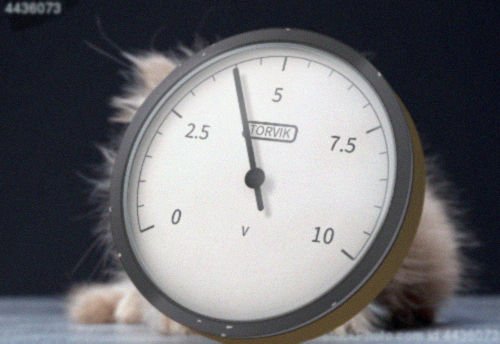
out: 4 V
